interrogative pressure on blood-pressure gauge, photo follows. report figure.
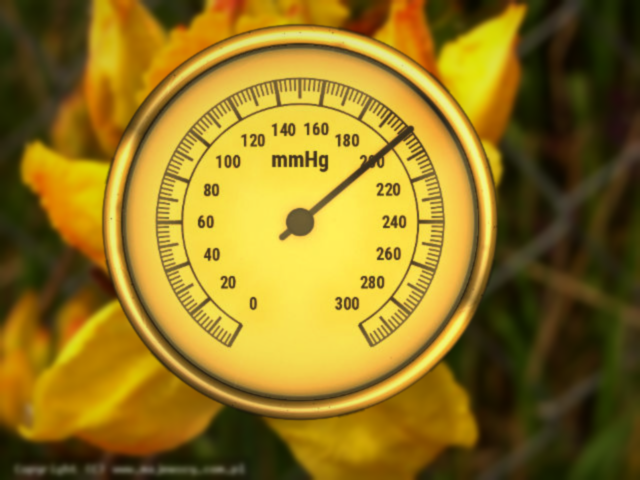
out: 200 mmHg
